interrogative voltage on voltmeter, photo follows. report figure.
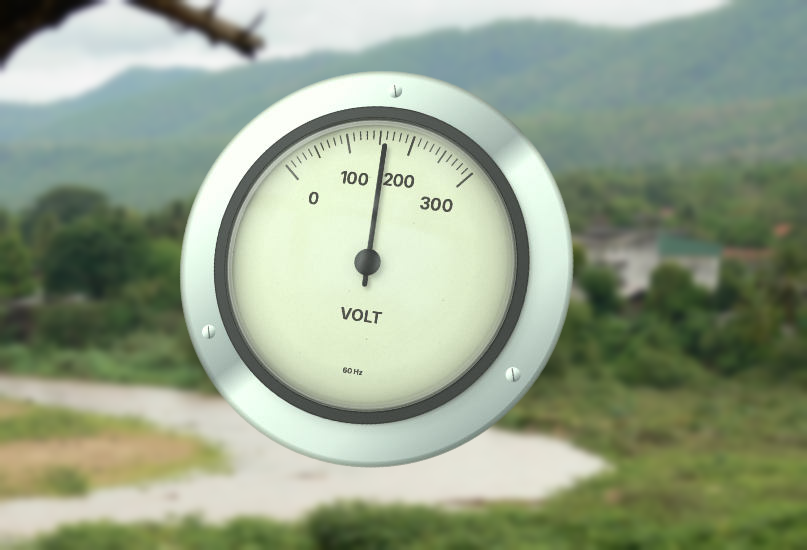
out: 160 V
